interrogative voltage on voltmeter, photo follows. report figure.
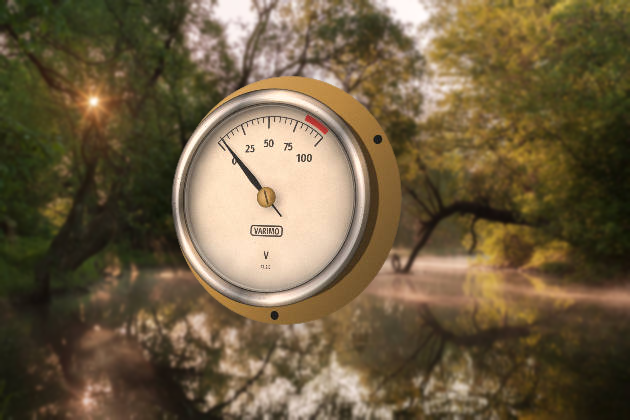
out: 5 V
